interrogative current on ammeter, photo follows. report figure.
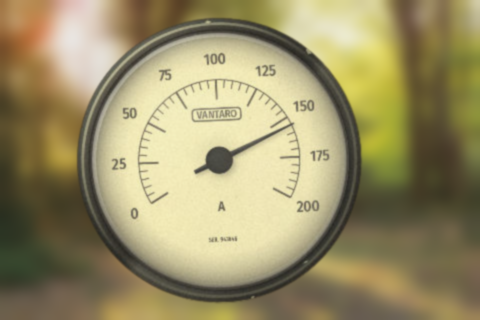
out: 155 A
